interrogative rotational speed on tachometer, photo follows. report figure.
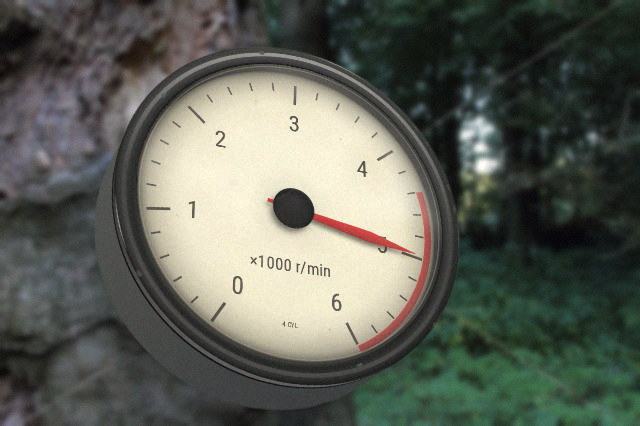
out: 5000 rpm
